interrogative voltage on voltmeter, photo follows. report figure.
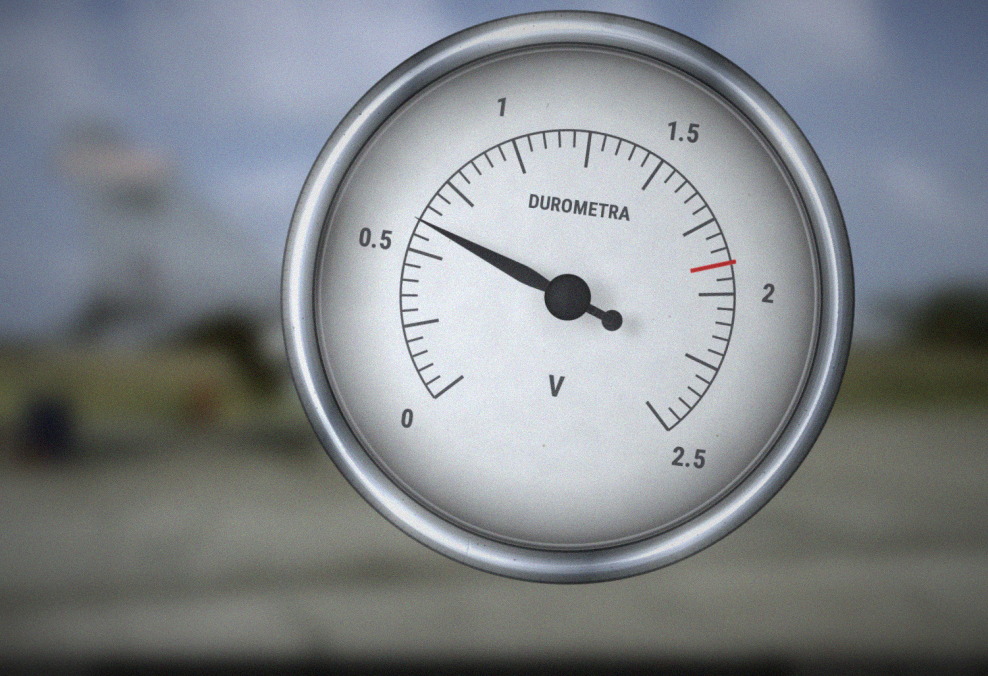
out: 0.6 V
